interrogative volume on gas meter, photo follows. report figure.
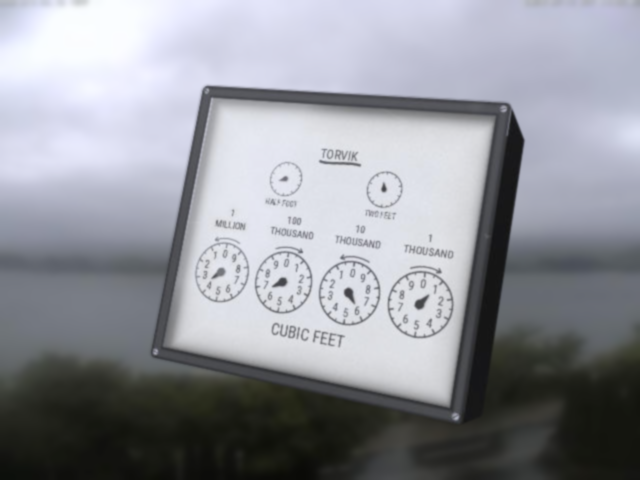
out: 366100 ft³
